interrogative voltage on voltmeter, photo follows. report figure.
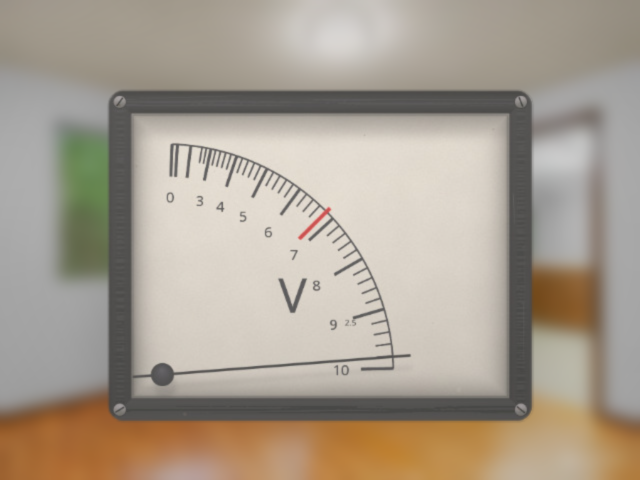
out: 9.8 V
